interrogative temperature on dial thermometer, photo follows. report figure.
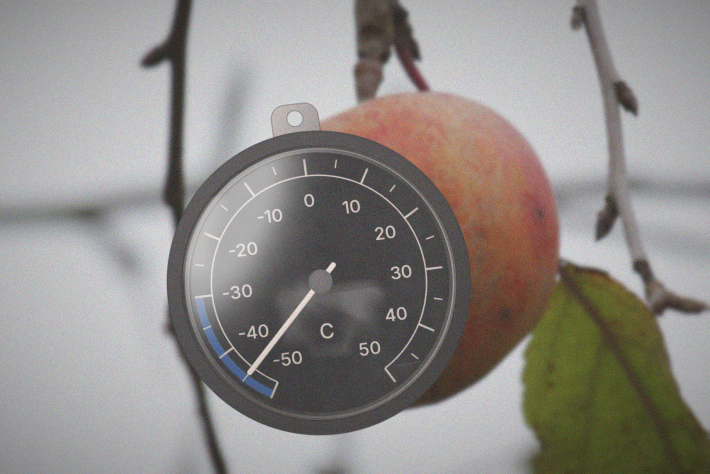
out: -45 °C
